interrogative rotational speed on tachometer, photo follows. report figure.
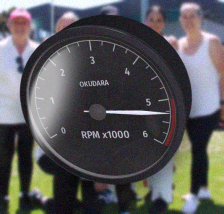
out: 5250 rpm
